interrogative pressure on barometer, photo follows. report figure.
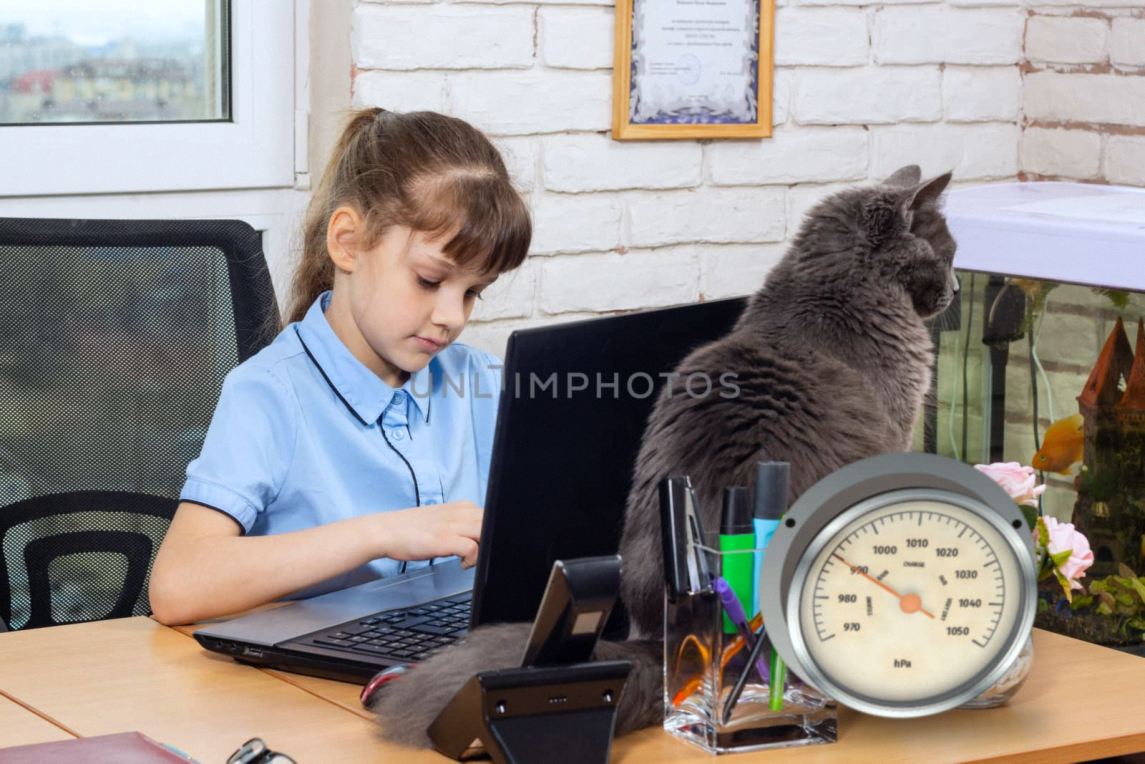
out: 990 hPa
